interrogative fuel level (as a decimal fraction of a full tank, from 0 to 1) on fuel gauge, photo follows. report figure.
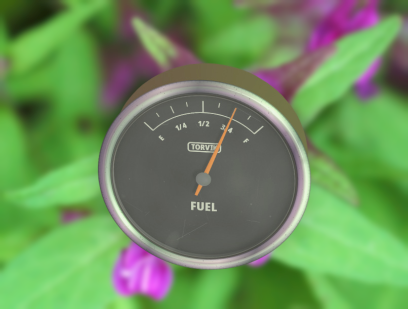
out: 0.75
